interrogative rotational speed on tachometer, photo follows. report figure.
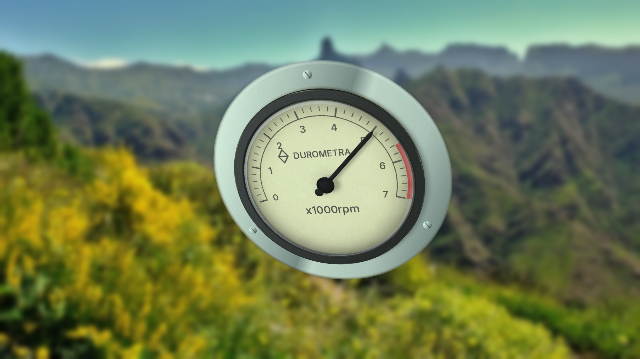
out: 5000 rpm
